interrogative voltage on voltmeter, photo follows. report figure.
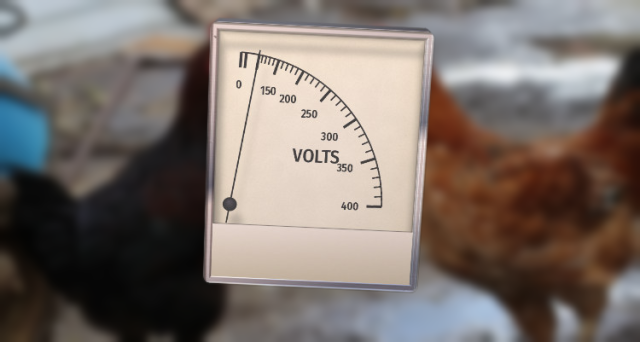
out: 100 V
